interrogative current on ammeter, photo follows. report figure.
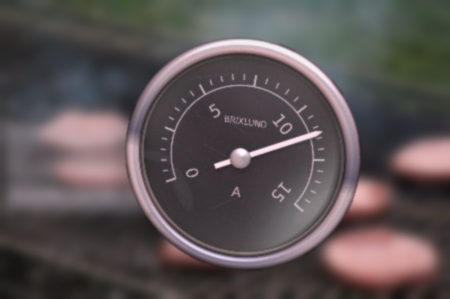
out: 11.25 A
